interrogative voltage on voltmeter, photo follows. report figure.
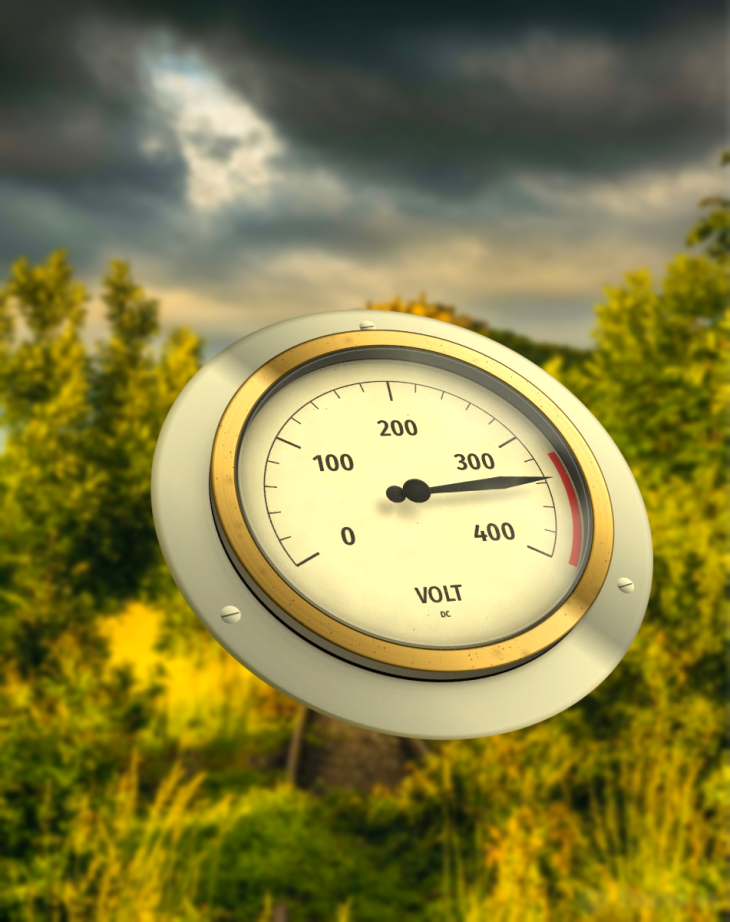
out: 340 V
